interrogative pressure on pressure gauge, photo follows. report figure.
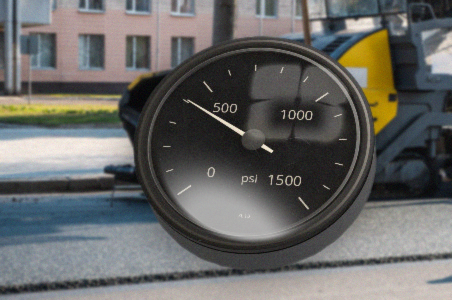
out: 400 psi
